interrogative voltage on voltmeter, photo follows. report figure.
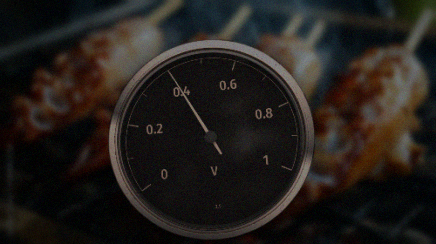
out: 0.4 V
